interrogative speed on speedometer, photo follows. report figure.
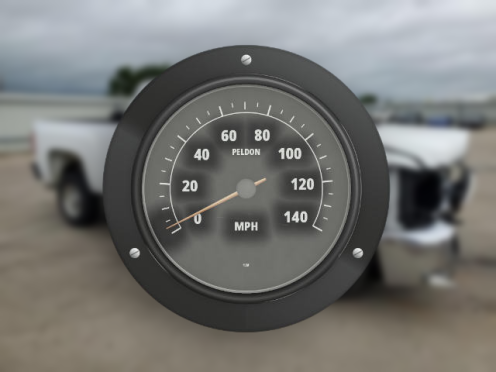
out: 2.5 mph
